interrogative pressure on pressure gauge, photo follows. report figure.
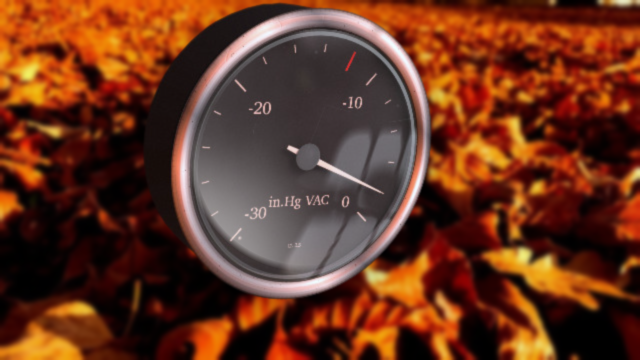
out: -2 inHg
